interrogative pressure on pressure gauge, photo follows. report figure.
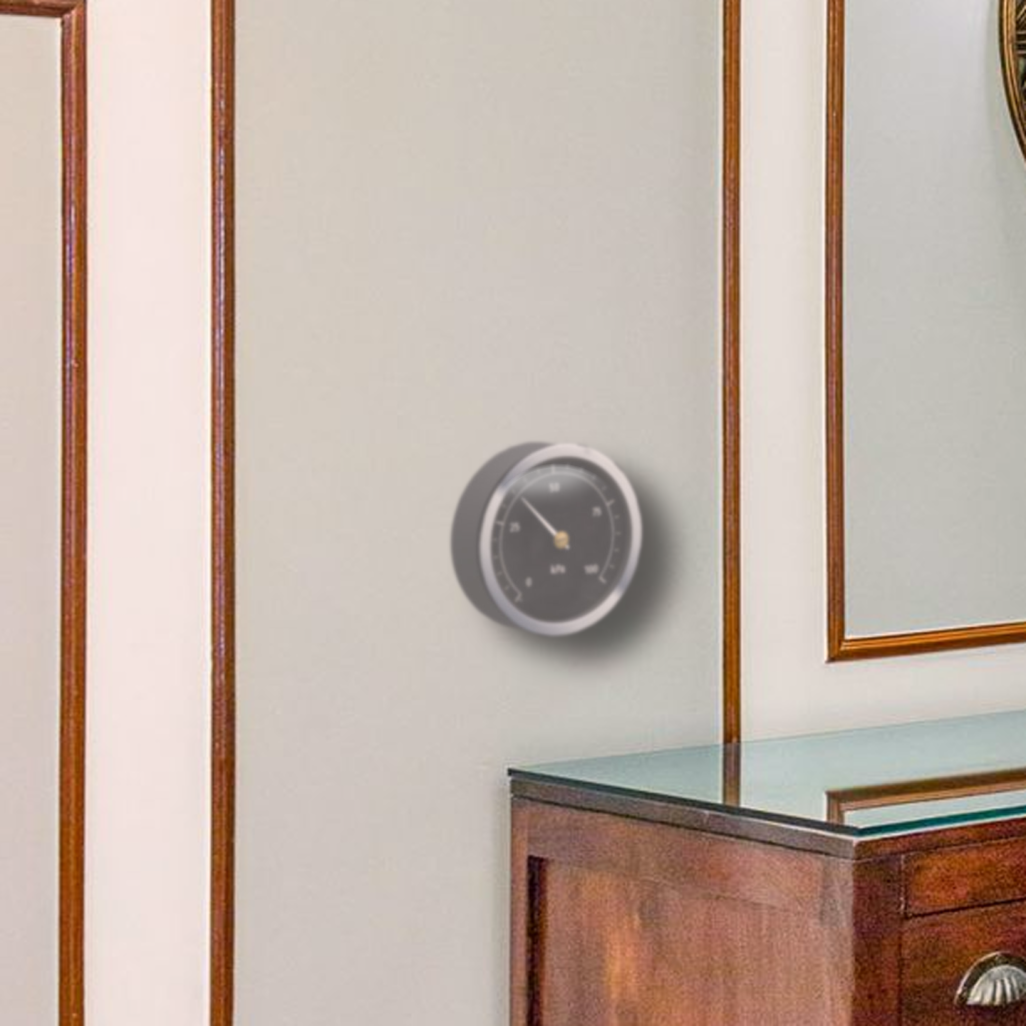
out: 35 kPa
